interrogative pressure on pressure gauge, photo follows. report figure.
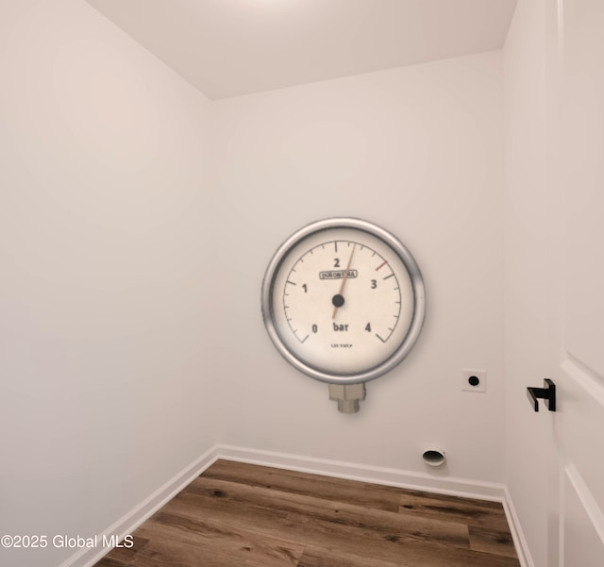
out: 2.3 bar
